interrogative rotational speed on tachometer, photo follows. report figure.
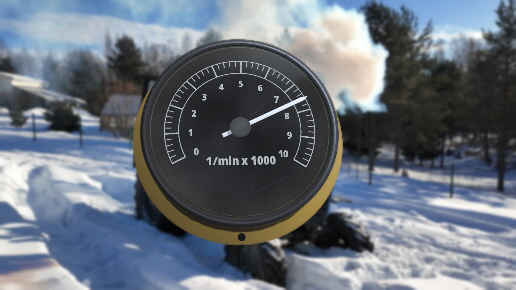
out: 7600 rpm
